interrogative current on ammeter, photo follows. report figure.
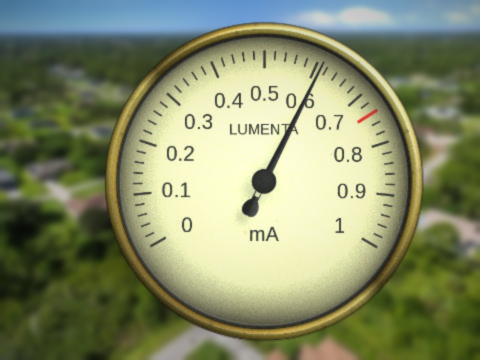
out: 0.61 mA
